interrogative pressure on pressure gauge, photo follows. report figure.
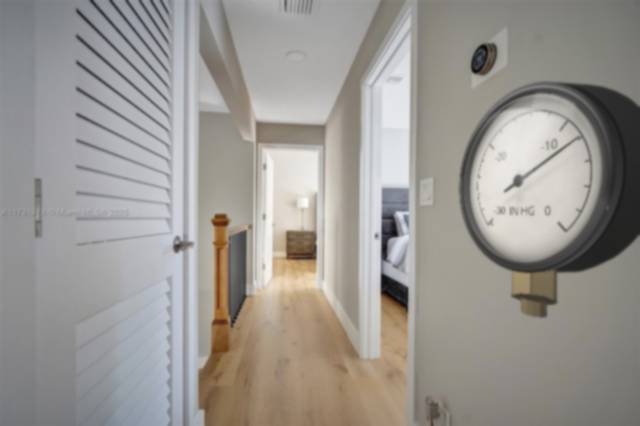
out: -8 inHg
